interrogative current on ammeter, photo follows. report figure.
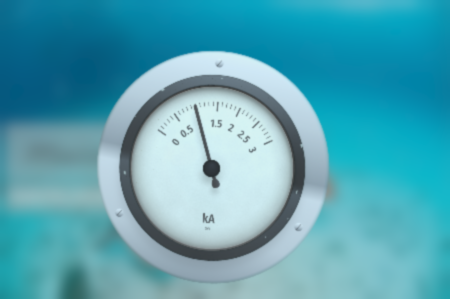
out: 1 kA
